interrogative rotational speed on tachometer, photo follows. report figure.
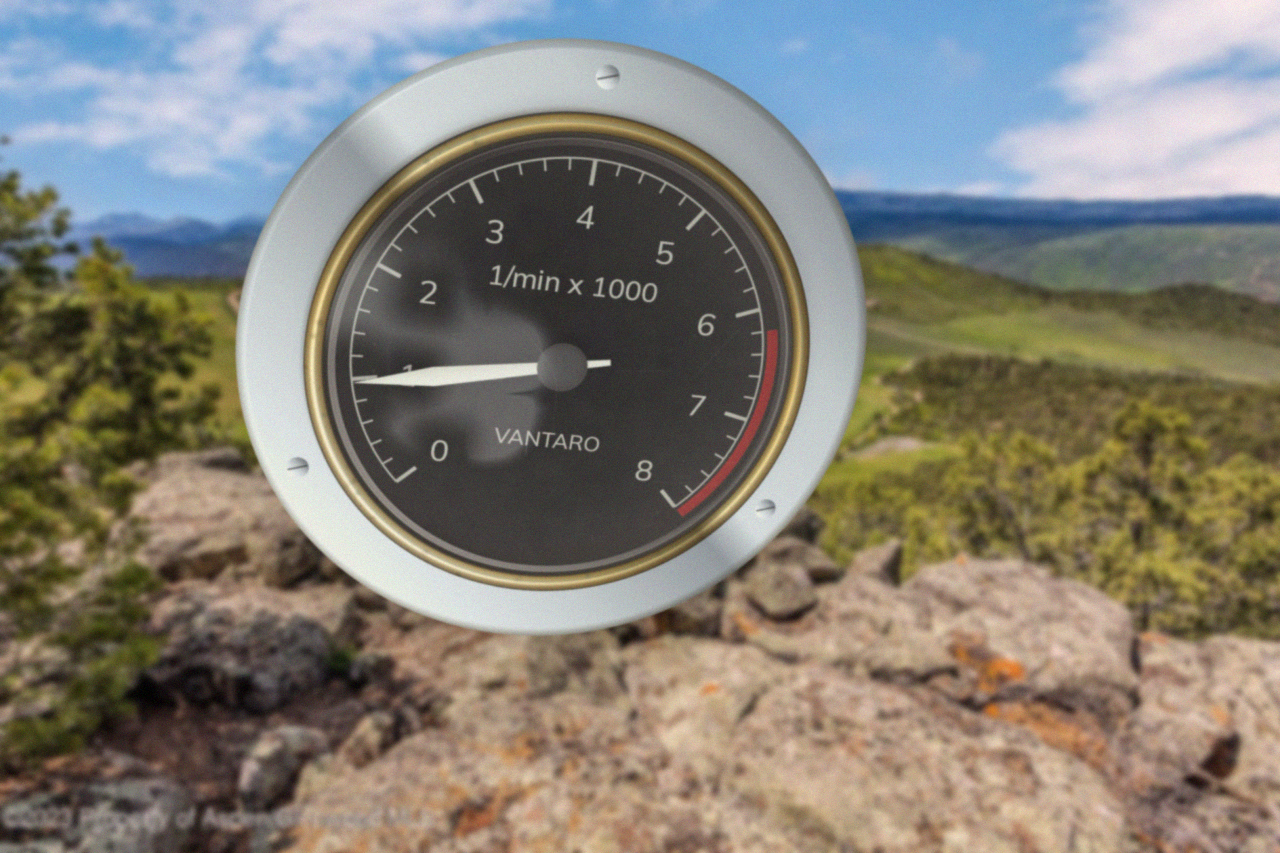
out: 1000 rpm
